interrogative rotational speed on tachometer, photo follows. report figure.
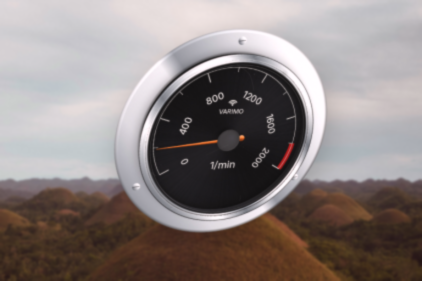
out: 200 rpm
